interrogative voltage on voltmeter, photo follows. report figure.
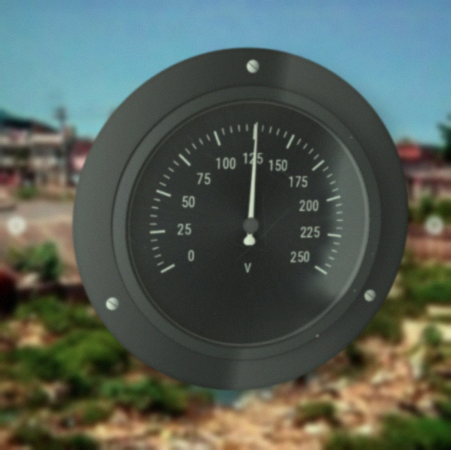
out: 125 V
